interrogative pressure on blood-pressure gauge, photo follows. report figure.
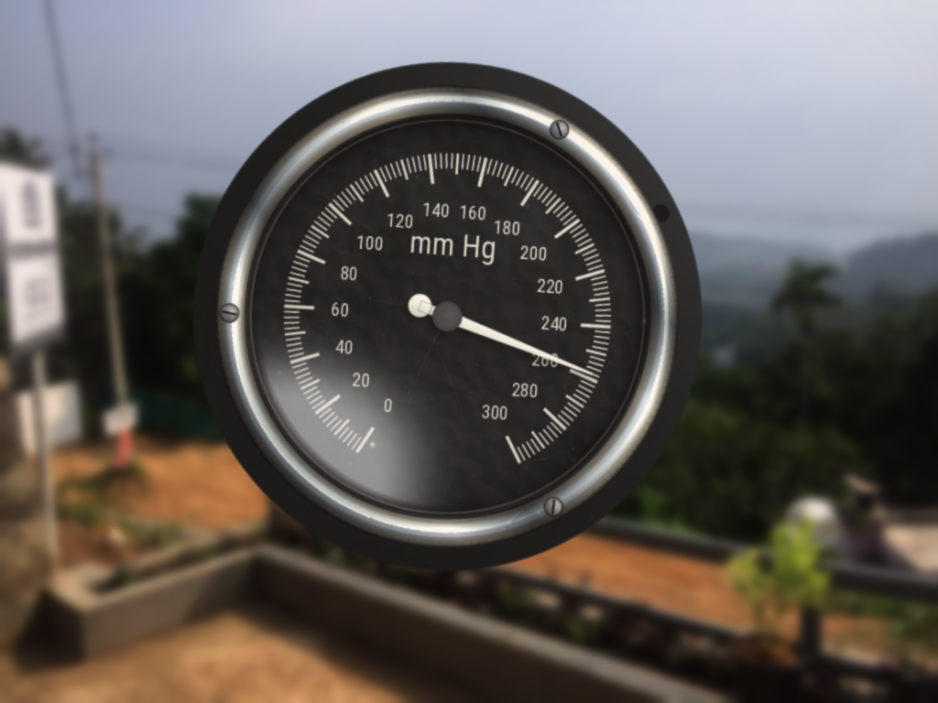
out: 258 mmHg
